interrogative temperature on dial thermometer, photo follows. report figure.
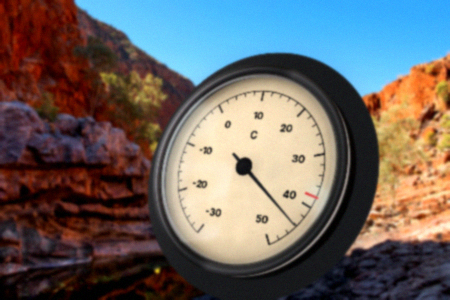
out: 44 °C
